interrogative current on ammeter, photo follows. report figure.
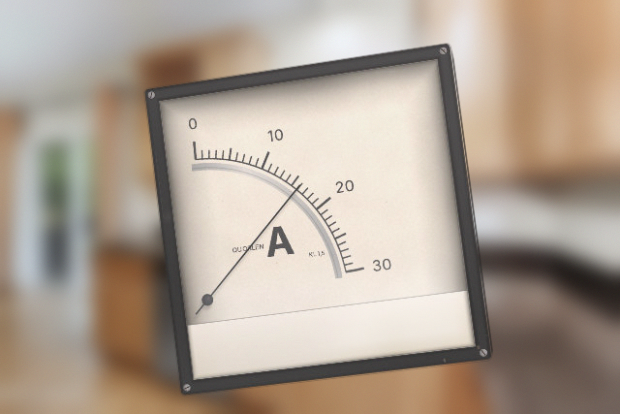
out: 16 A
